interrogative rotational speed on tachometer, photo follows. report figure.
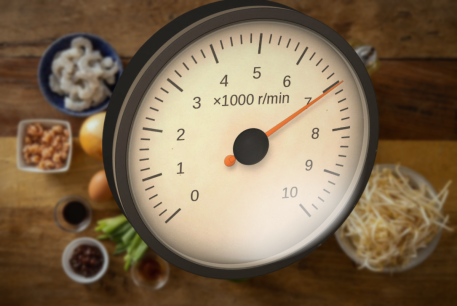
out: 7000 rpm
